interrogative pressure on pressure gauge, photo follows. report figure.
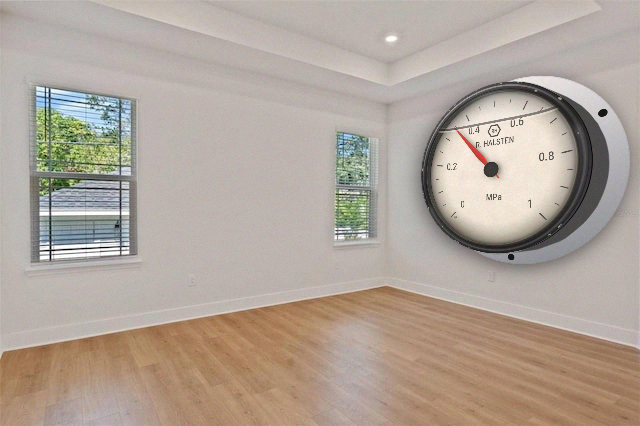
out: 0.35 MPa
